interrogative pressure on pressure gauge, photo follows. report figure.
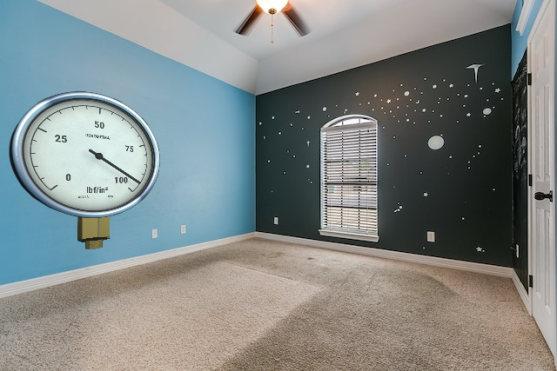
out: 95 psi
